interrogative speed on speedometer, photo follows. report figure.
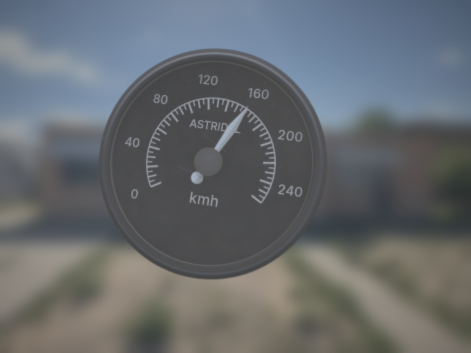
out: 160 km/h
